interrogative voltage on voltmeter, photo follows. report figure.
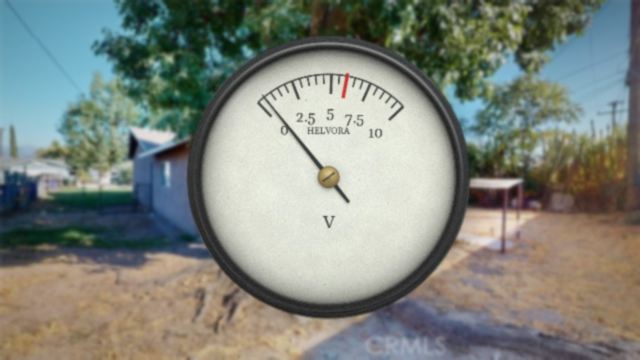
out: 0.5 V
